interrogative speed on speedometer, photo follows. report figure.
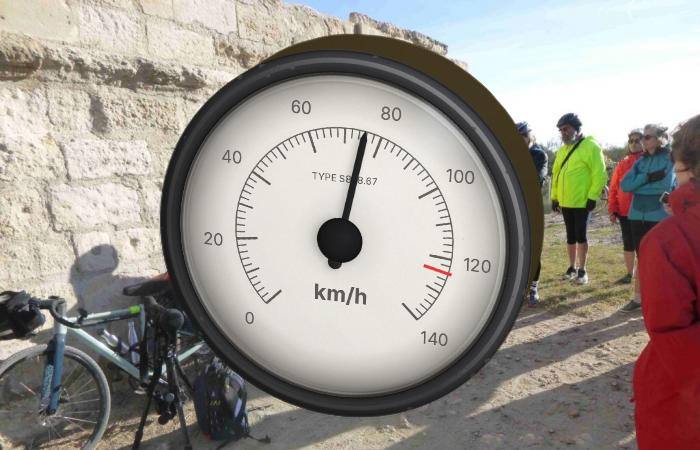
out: 76 km/h
